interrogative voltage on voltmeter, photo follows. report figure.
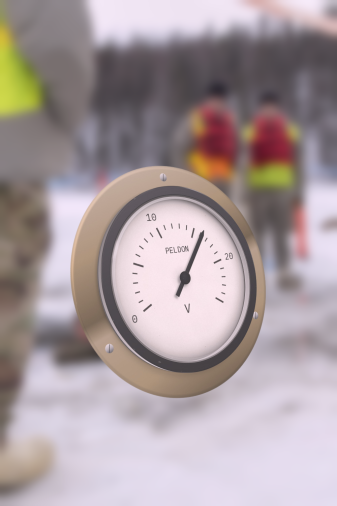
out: 16 V
